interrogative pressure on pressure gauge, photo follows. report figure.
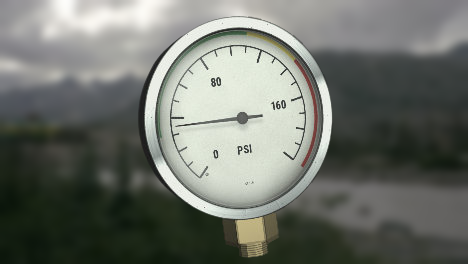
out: 35 psi
